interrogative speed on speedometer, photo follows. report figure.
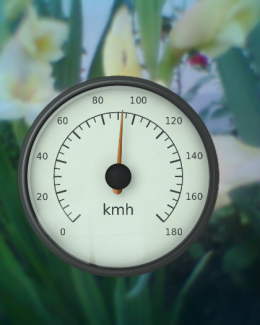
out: 92.5 km/h
